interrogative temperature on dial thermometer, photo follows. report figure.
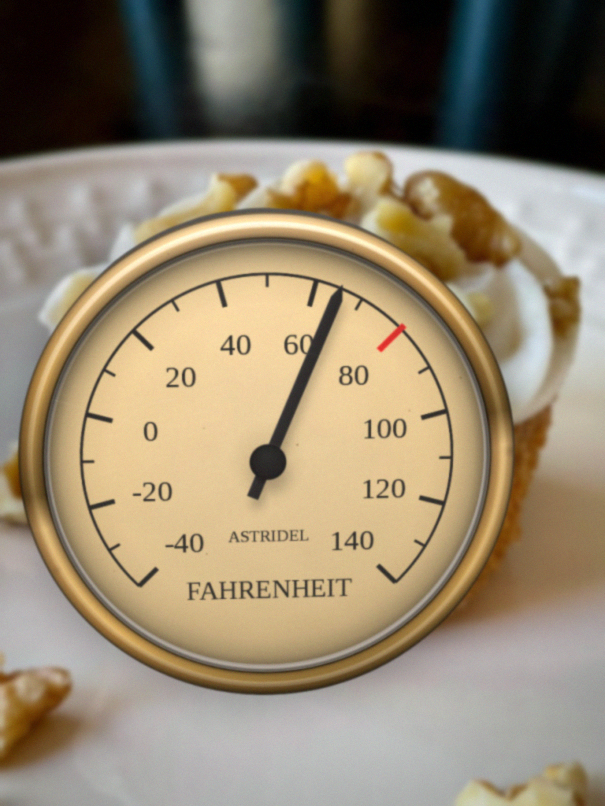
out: 65 °F
